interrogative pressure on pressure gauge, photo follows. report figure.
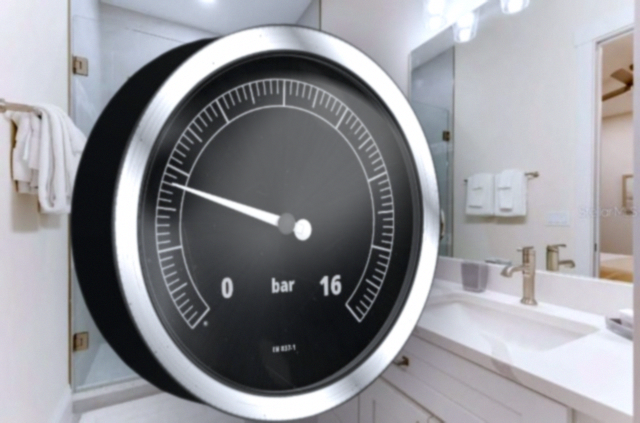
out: 3.6 bar
